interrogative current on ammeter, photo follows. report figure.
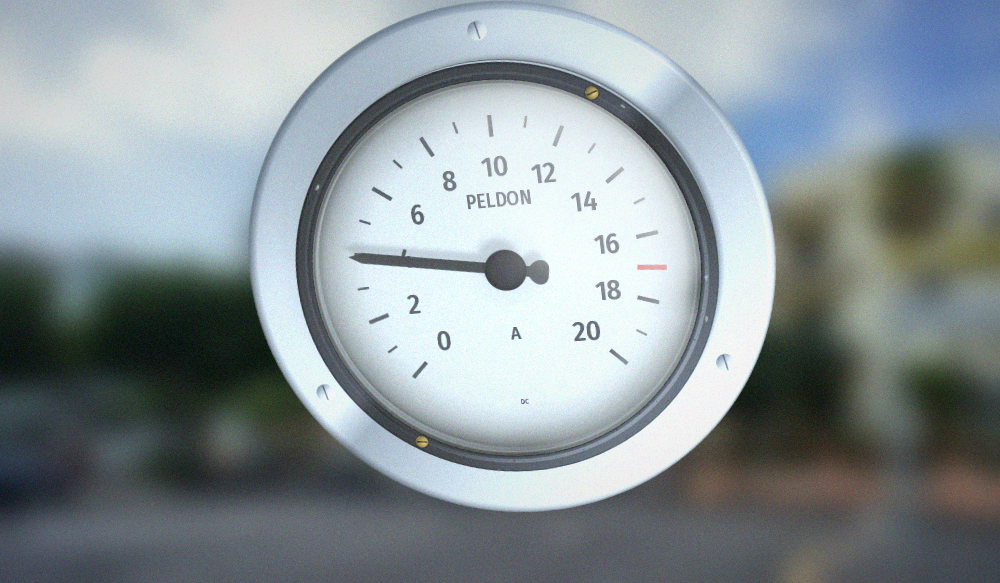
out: 4 A
